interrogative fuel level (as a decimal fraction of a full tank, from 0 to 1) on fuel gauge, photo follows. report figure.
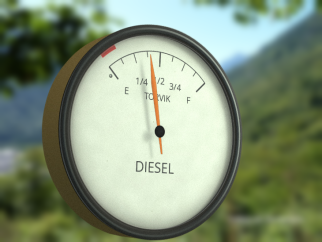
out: 0.375
